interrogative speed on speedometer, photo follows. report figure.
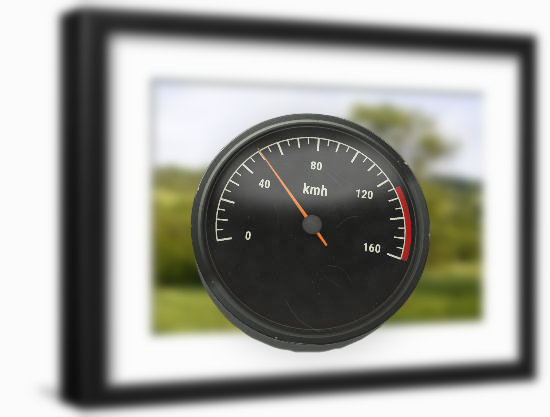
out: 50 km/h
